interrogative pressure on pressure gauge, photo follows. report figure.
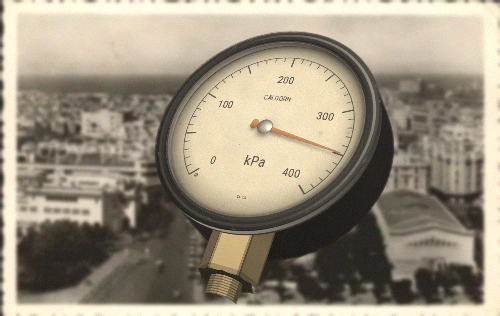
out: 350 kPa
